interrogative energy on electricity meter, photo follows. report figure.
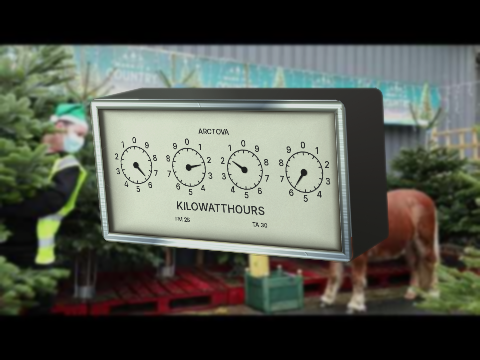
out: 6216 kWh
